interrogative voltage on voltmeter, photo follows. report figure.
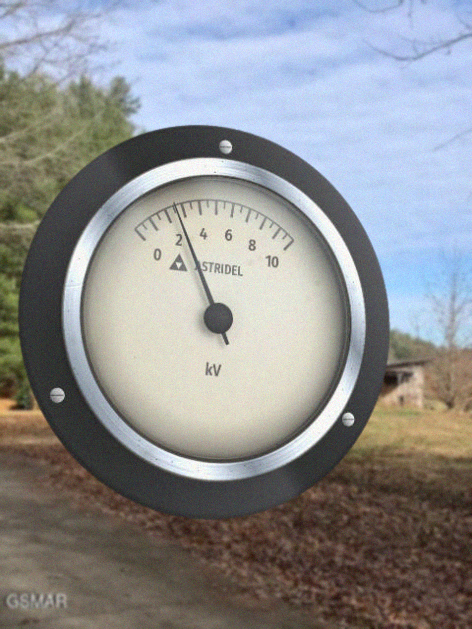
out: 2.5 kV
